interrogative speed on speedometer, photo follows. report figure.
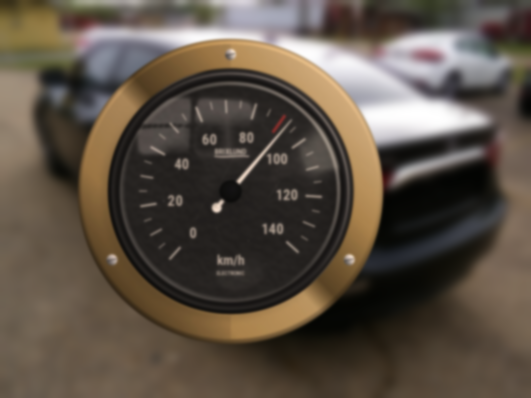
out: 92.5 km/h
